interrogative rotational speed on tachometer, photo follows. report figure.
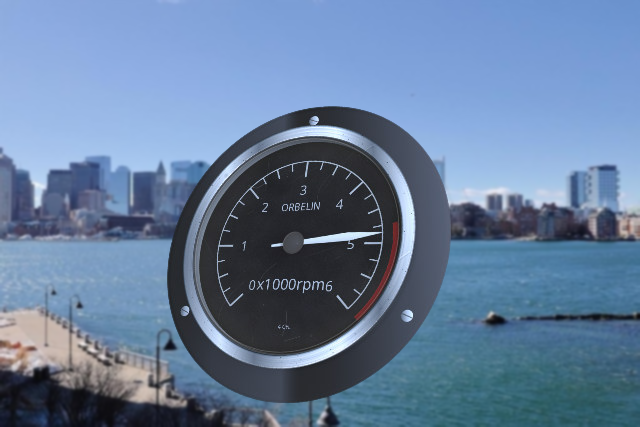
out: 4875 rpm
